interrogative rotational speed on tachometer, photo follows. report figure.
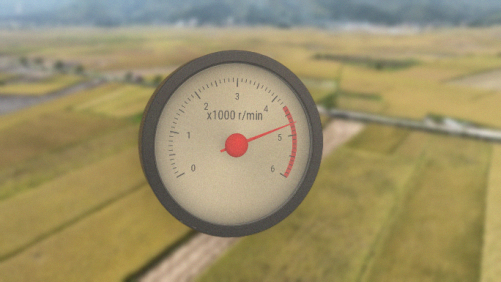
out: 4700 rpm
